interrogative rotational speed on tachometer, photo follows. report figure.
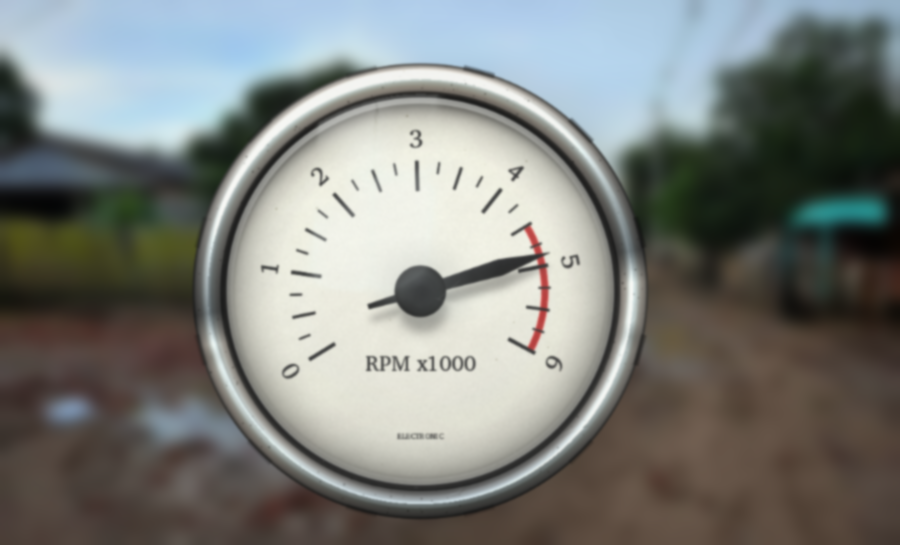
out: 4875 rpm
